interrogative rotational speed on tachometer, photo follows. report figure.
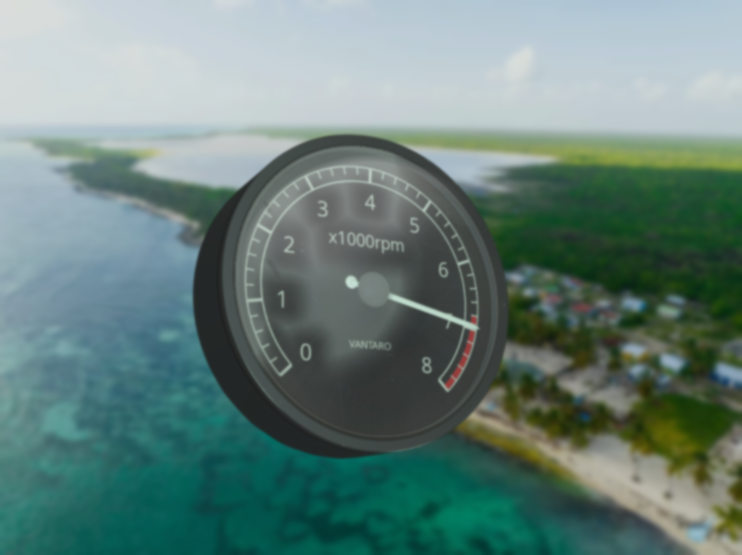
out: 7000 rpm
